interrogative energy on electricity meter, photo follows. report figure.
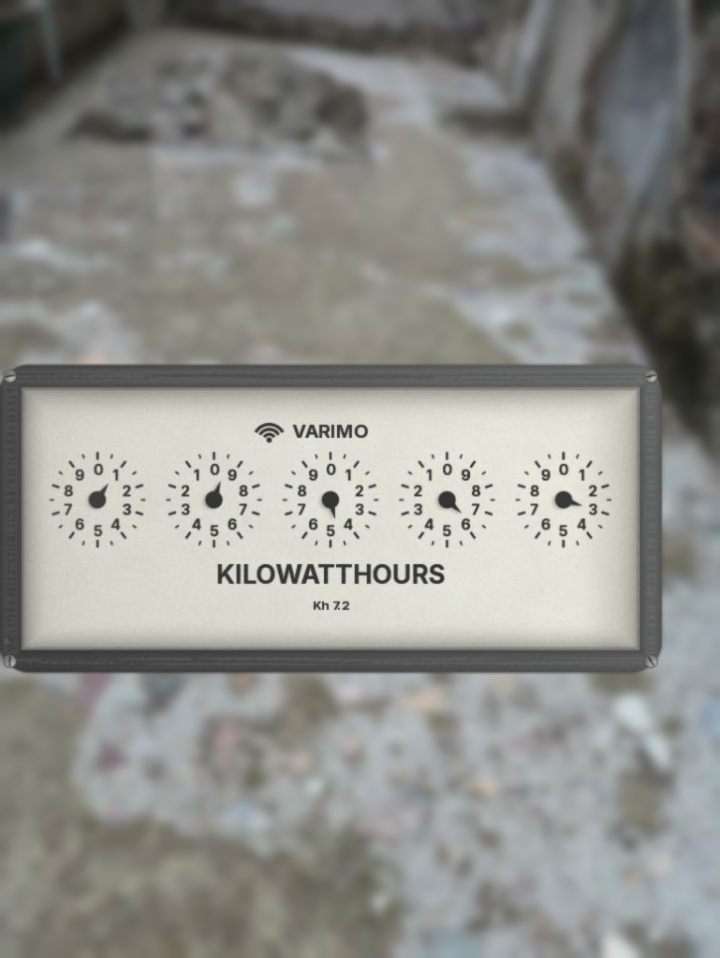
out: 9463 kWh
